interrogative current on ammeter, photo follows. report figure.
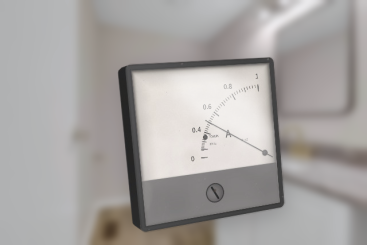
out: 0.5 A
